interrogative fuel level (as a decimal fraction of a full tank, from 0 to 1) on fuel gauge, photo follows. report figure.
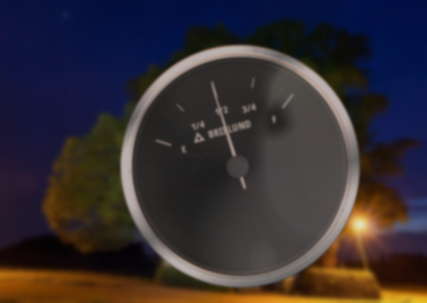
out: 0.5
